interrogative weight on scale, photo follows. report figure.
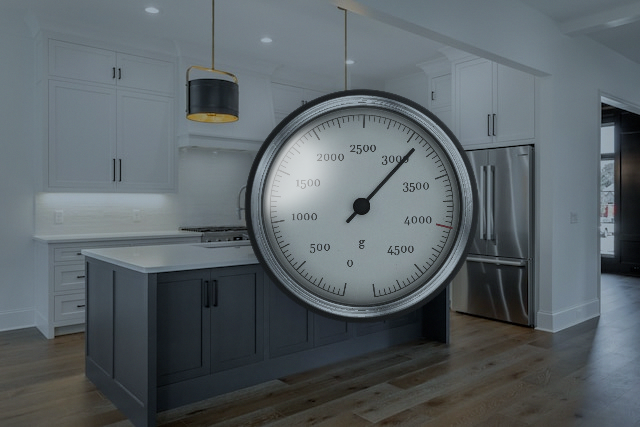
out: 3100 g
